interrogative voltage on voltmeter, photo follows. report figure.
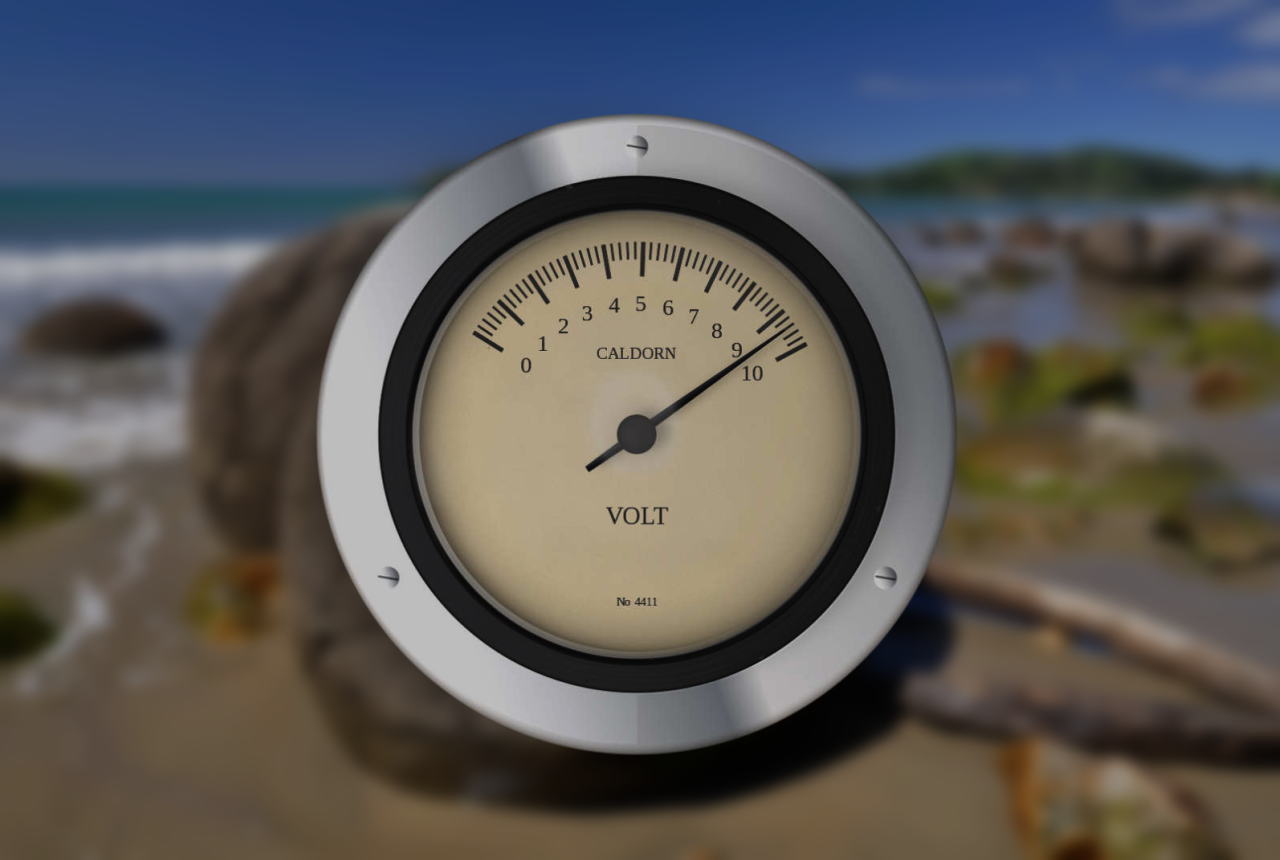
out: 9.4 V
